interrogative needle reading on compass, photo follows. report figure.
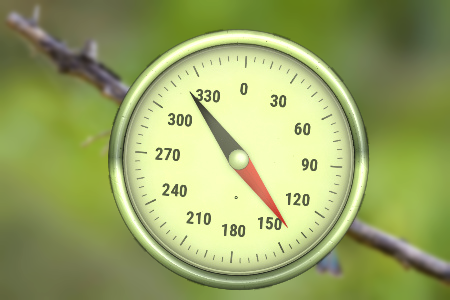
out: 140 °
